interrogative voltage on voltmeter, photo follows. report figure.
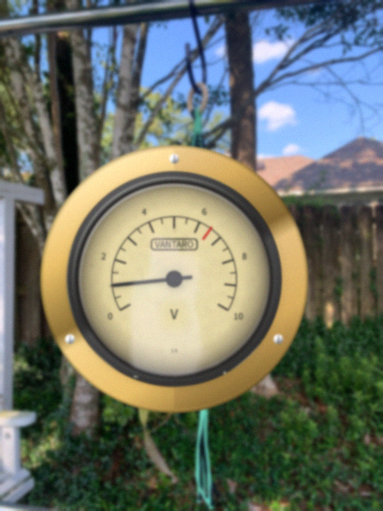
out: 1 V
